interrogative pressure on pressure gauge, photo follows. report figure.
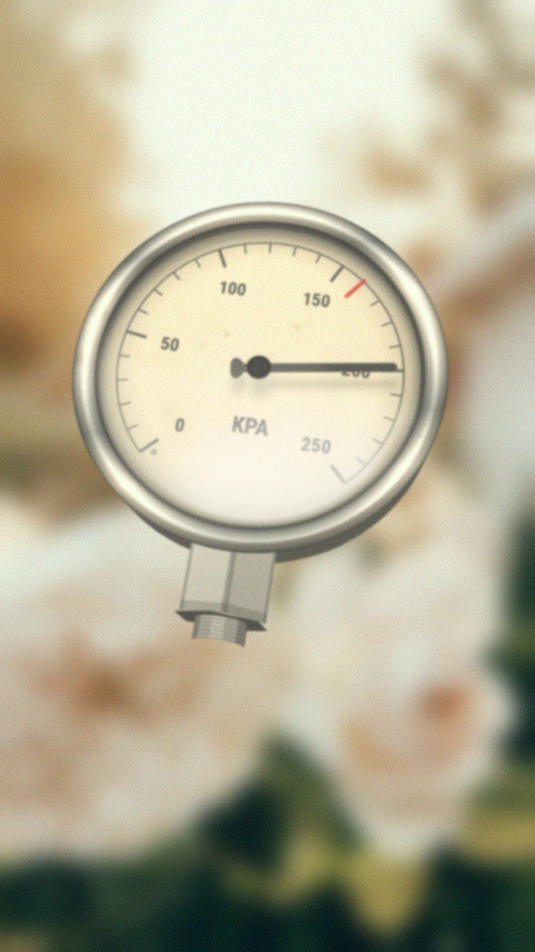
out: 200 kPa
